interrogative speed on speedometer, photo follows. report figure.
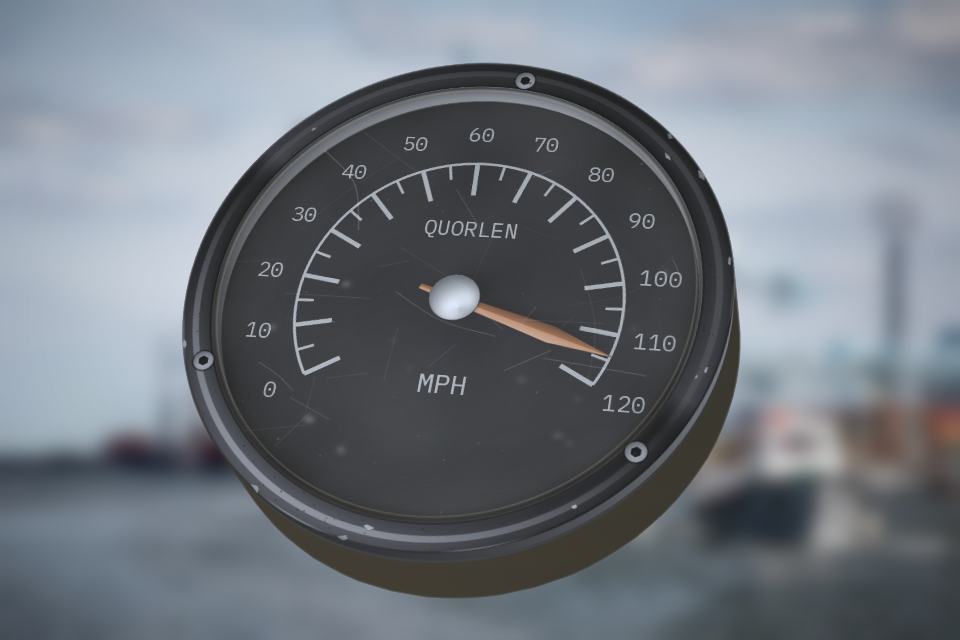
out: 115 mph
